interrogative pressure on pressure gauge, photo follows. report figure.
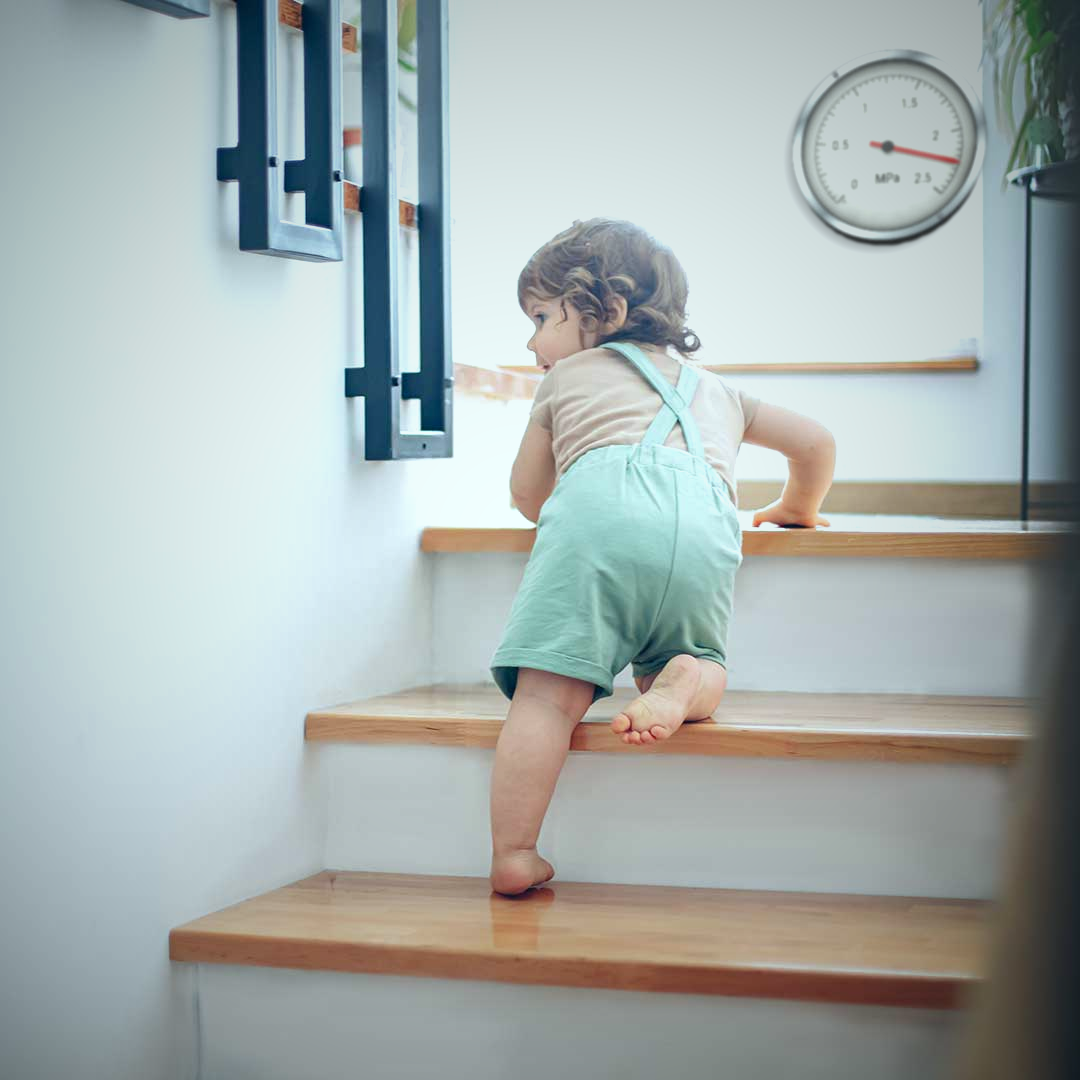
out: 2.25 MPa
